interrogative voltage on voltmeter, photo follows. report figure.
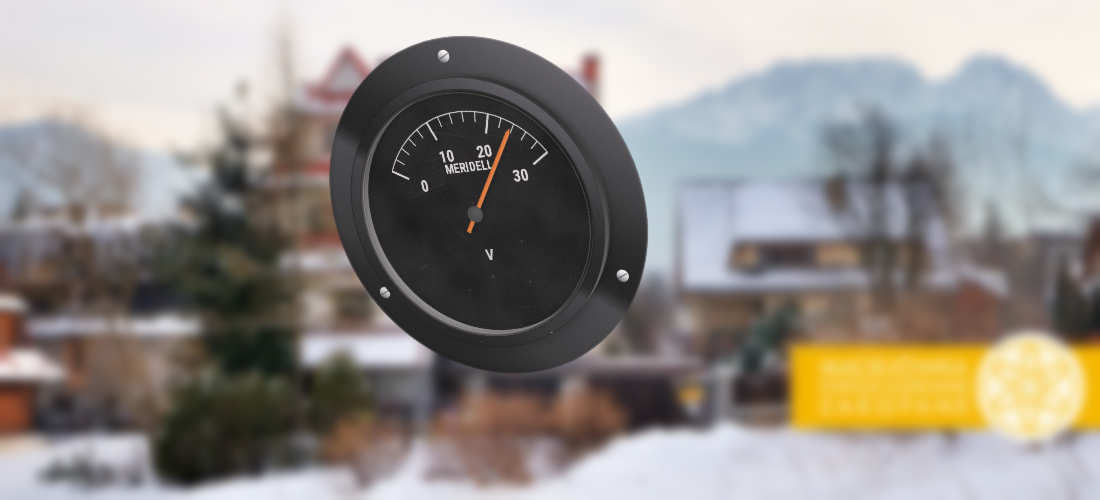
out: 24 V
